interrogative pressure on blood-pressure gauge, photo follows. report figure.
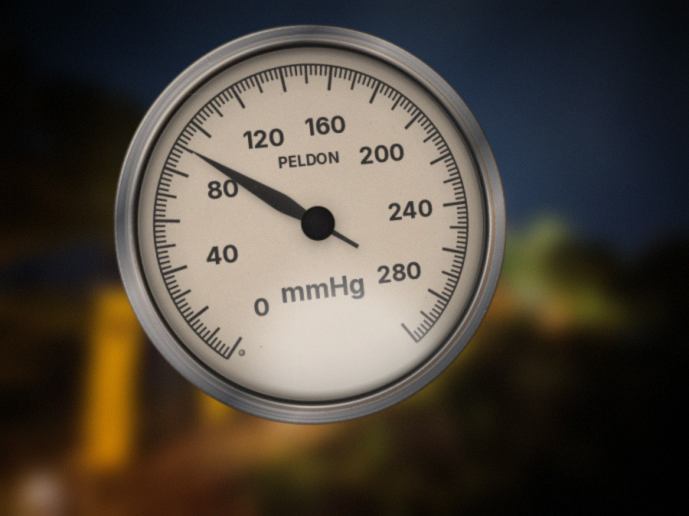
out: 90 mmHg
